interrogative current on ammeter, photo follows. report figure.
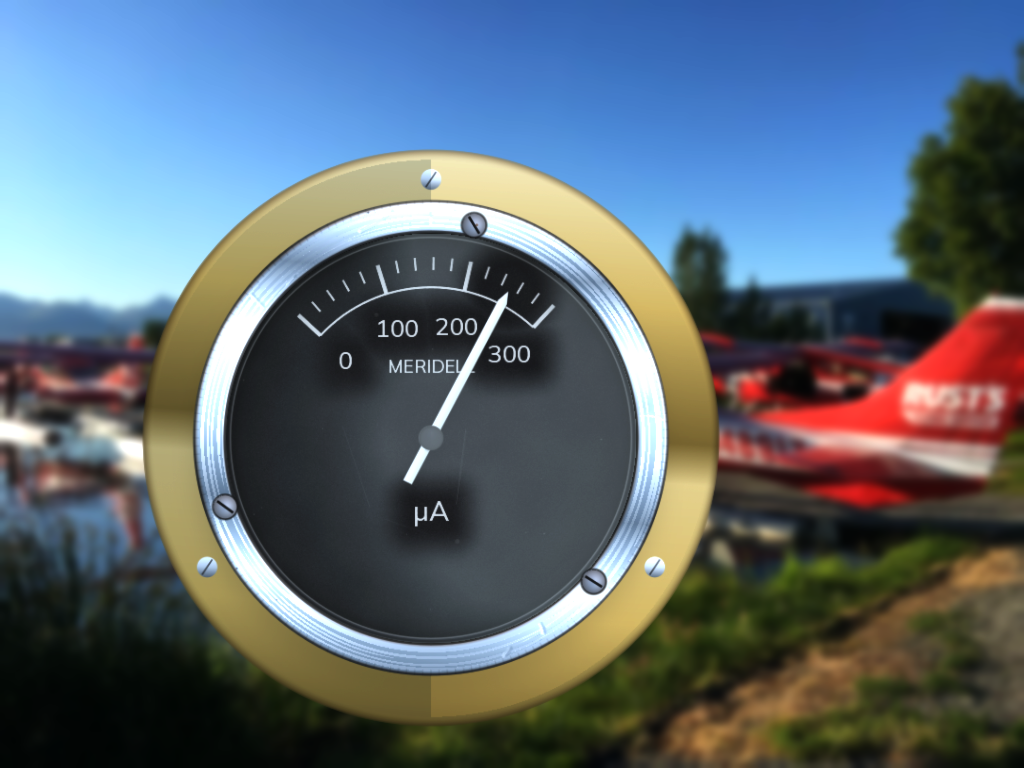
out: 250 µA
